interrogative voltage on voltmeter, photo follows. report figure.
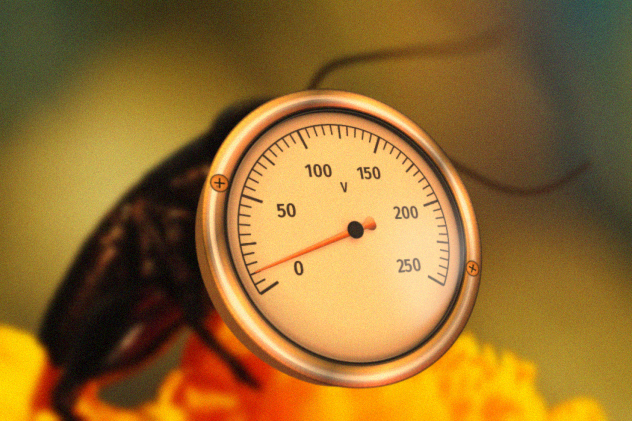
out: 10 V
